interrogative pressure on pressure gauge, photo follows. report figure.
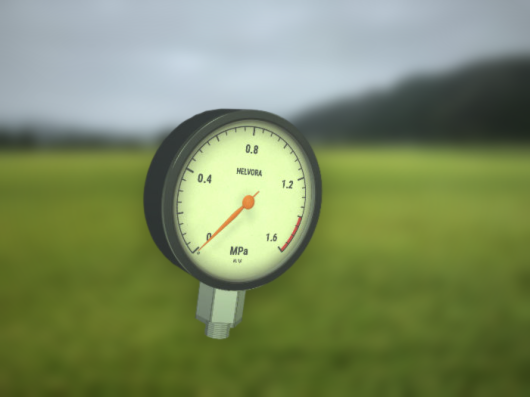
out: 0 MPa
